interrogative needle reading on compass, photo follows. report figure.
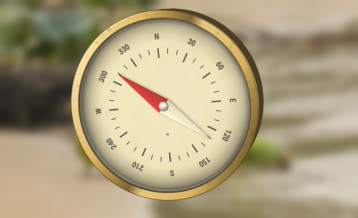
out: 310 °
